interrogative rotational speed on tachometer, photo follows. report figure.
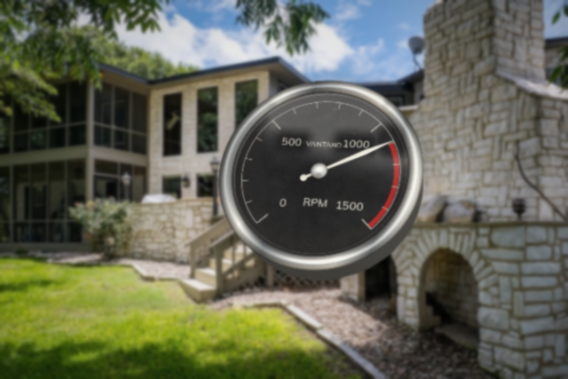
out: 1100 rpm
